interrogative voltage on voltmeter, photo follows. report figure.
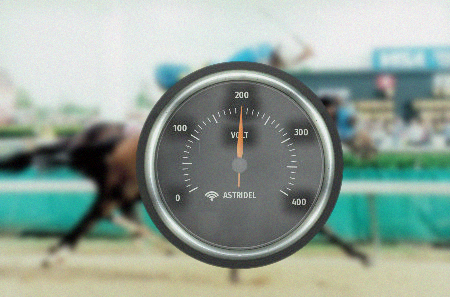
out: 200 V
